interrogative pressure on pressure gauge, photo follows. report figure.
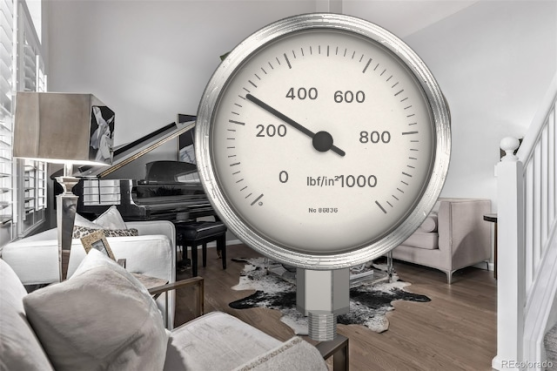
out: 270 psi
